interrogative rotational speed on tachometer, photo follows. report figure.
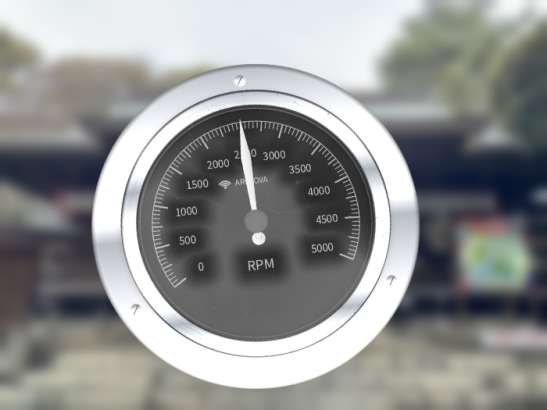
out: 2500 rpm
